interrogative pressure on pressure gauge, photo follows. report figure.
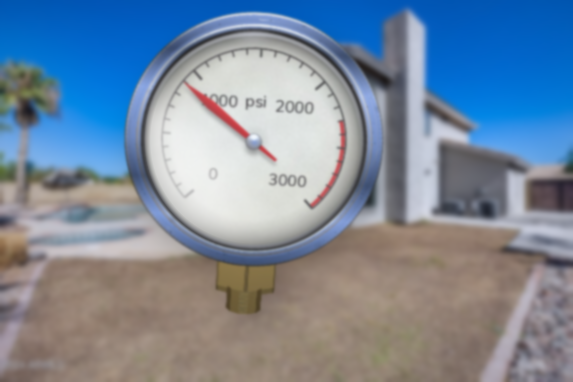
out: 900 psi
